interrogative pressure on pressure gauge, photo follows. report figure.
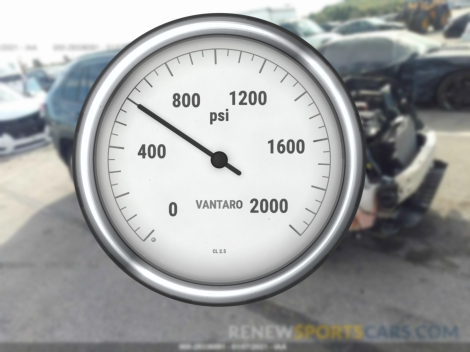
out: 600 psi
